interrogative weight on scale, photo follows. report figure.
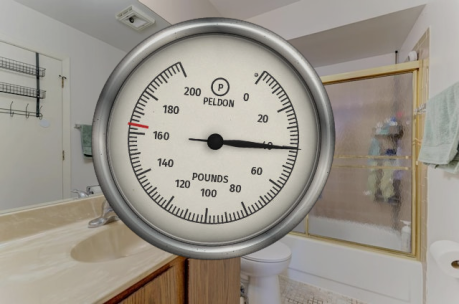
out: 40 lb
